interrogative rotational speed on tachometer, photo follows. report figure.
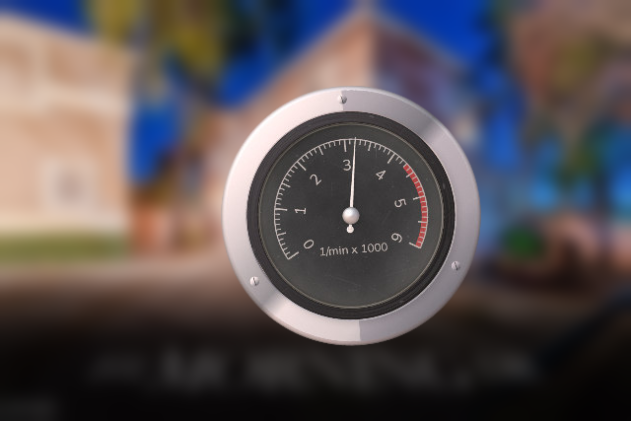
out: 3200 rpm
